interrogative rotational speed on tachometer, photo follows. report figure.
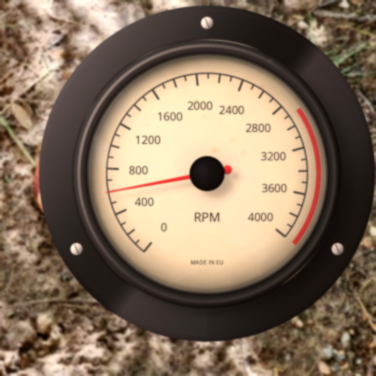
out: 600 rpm
